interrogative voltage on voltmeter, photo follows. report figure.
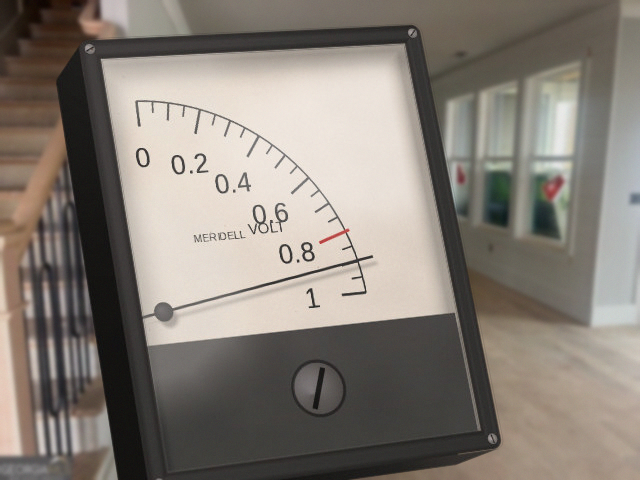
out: 0.9 V
